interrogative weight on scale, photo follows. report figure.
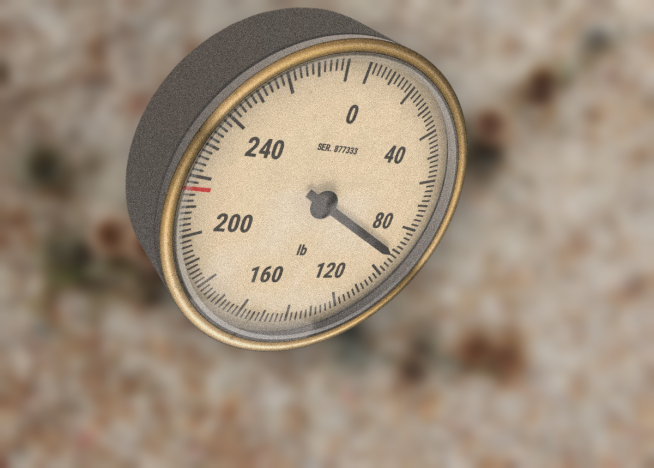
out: 92 lb
